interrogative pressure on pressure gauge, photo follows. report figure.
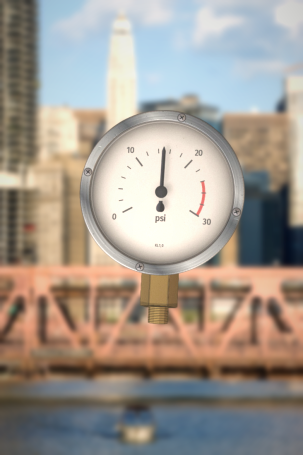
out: 15 psi
